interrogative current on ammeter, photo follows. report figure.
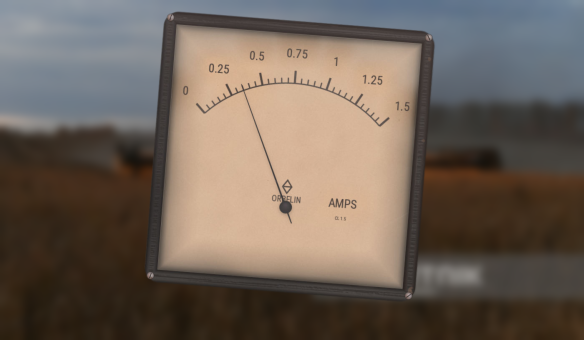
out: 0.35 A
